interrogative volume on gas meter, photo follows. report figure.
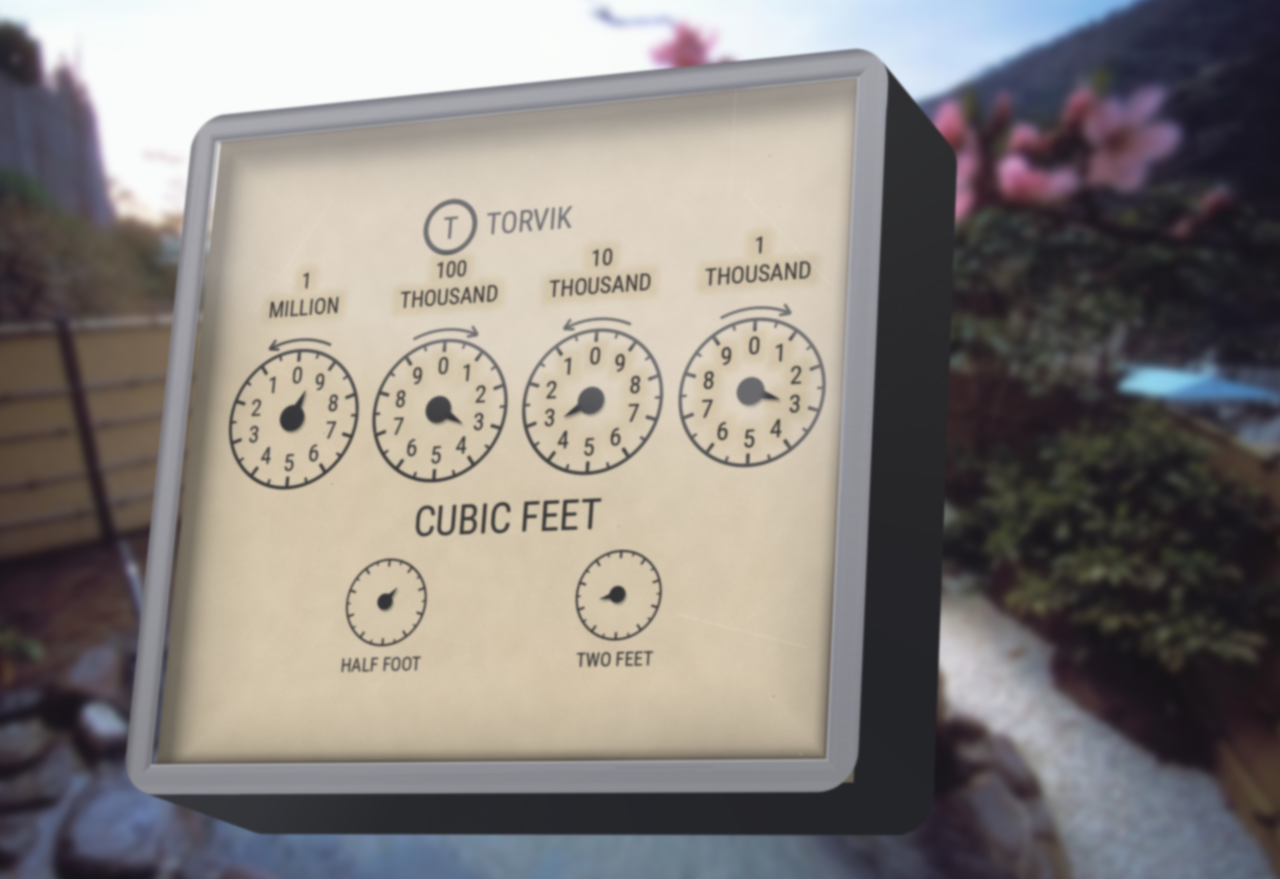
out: 933300 ft³
